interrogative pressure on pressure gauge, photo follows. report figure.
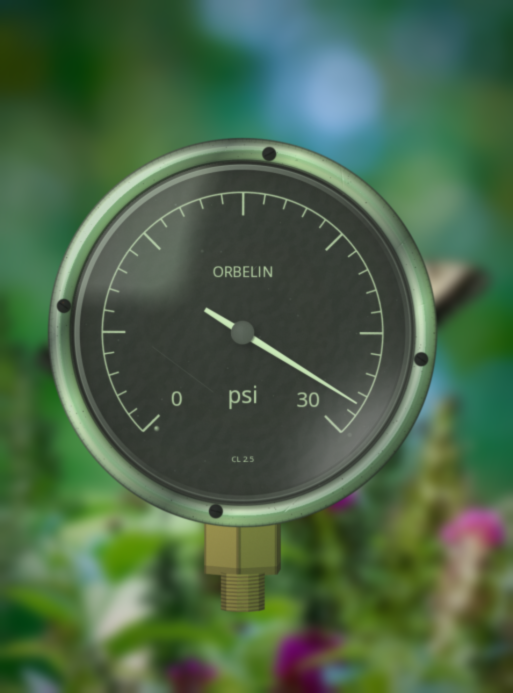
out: 28.5 psi
